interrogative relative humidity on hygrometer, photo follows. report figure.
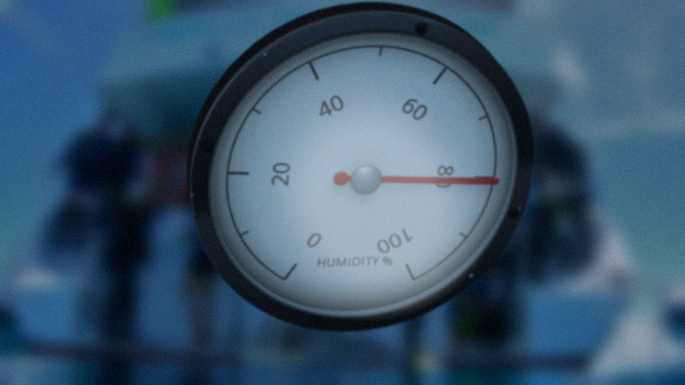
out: 80 %
